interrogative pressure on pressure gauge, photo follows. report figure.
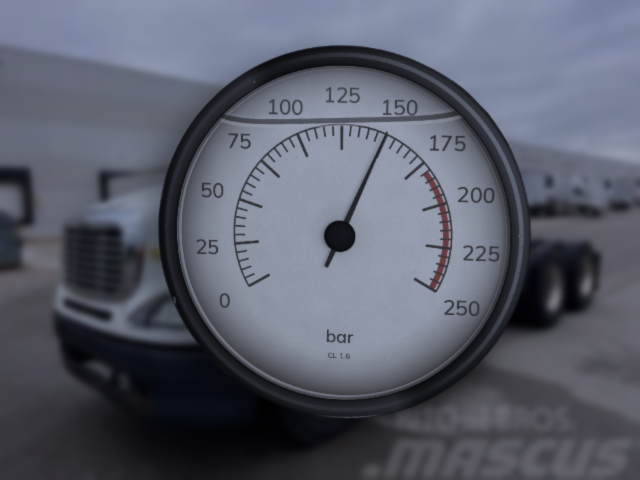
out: 150 bar
